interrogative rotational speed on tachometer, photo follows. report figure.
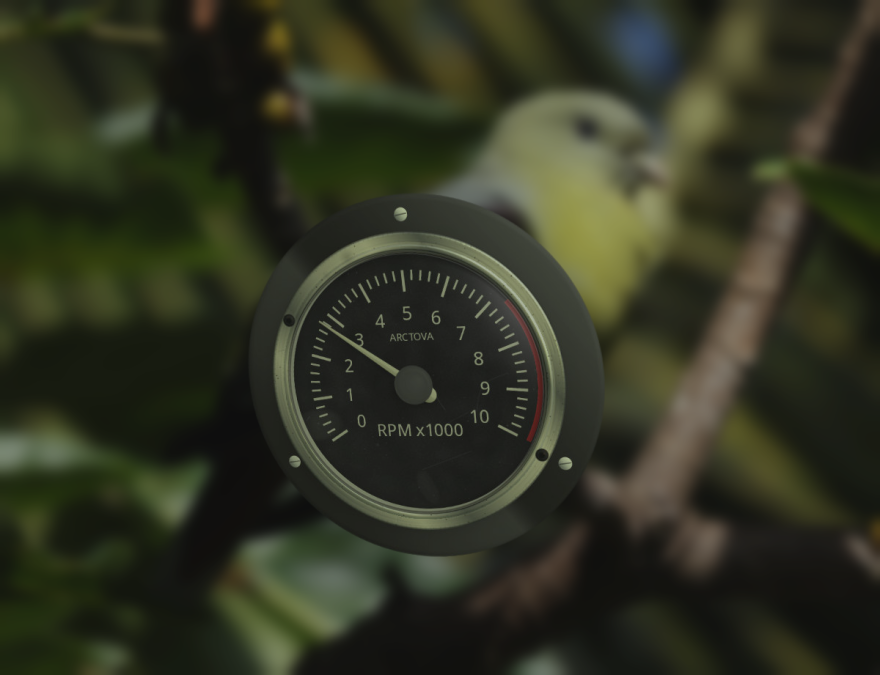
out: 2800 rpm
